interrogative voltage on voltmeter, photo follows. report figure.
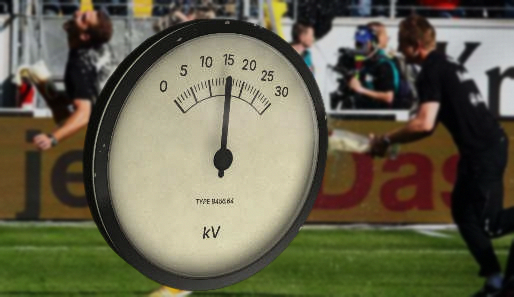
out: 15 kV
